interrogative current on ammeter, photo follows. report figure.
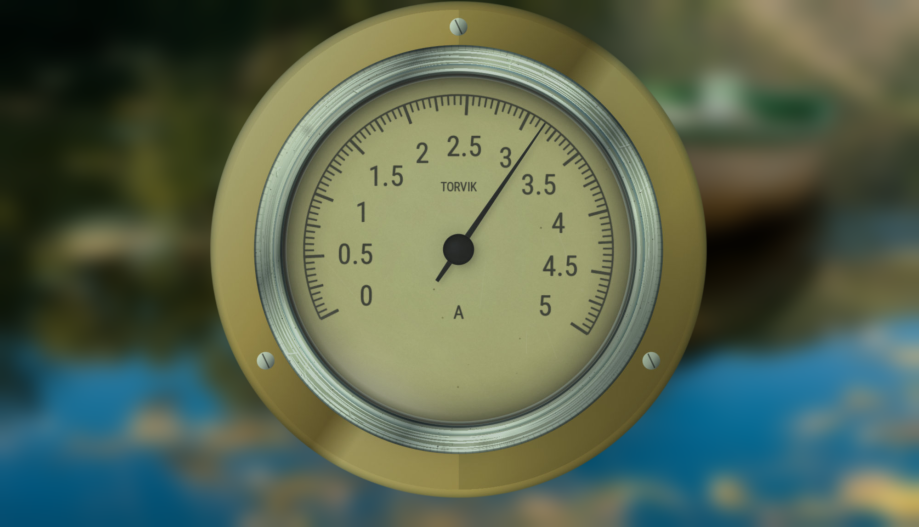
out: 3.15 A
